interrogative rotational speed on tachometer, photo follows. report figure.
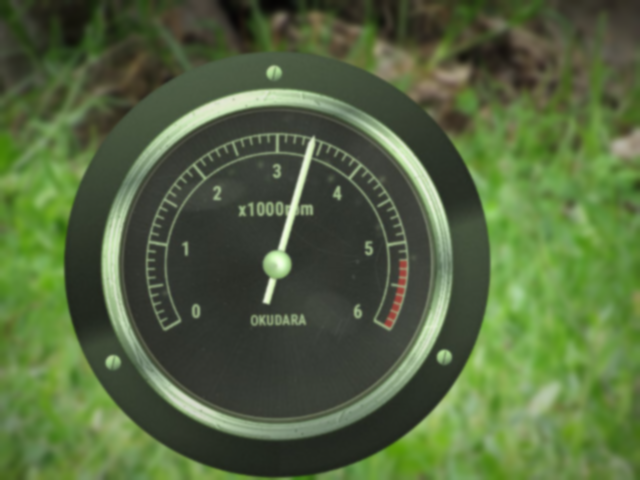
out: 3400 rpm
